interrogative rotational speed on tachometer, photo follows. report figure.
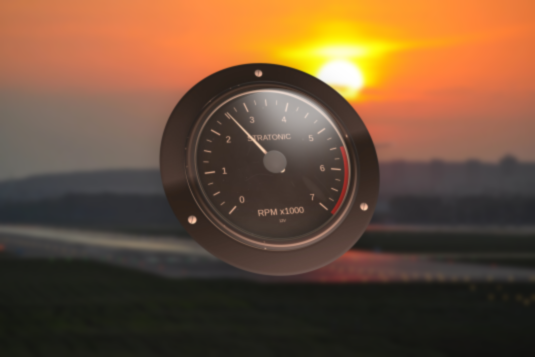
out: 2500 rpm
